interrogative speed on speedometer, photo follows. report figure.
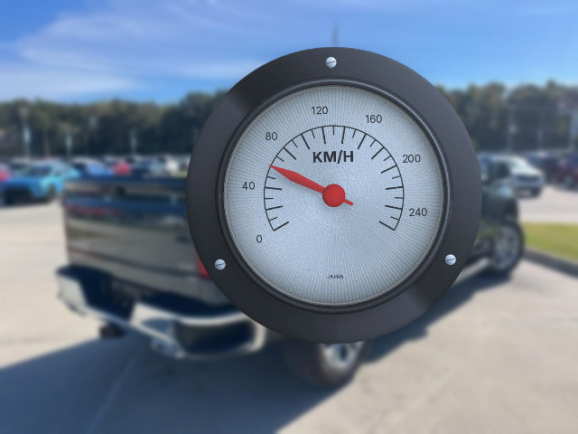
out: 60 km/h
